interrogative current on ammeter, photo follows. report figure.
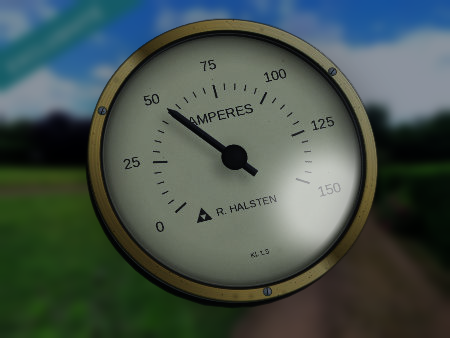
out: 50 A
